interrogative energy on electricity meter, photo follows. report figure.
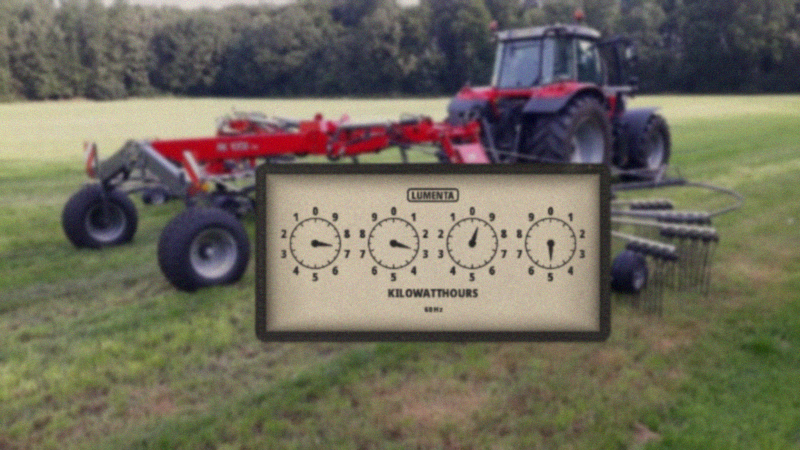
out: 7295 kWh
